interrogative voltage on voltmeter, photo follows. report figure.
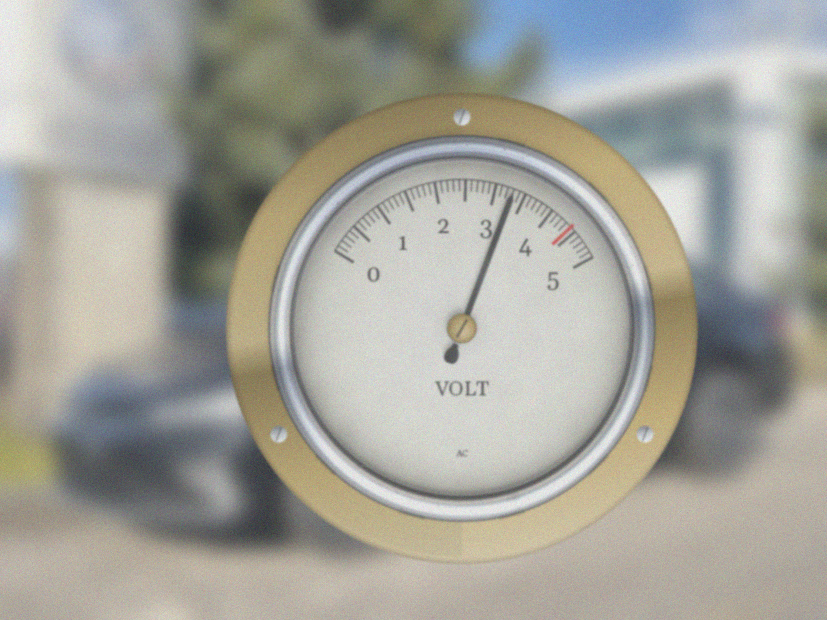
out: 3.3 V
